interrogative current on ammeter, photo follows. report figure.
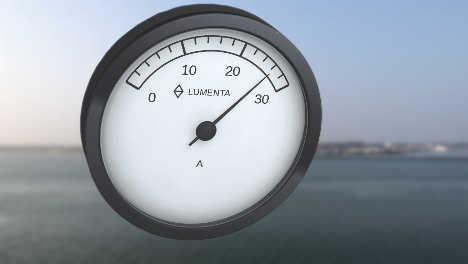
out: 26 A
